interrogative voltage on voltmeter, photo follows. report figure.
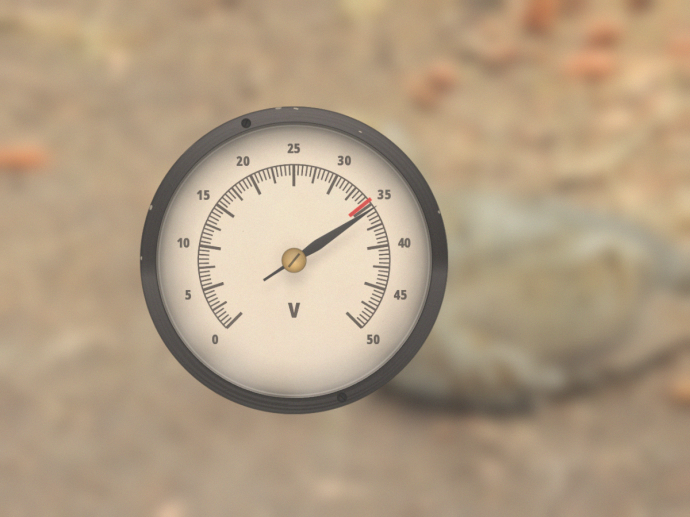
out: 35.5 V
